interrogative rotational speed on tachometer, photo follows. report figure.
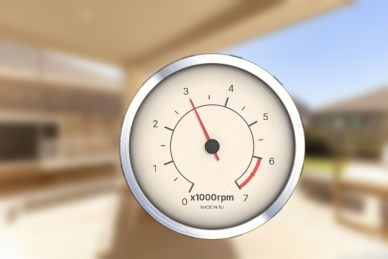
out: 3000 rpm
